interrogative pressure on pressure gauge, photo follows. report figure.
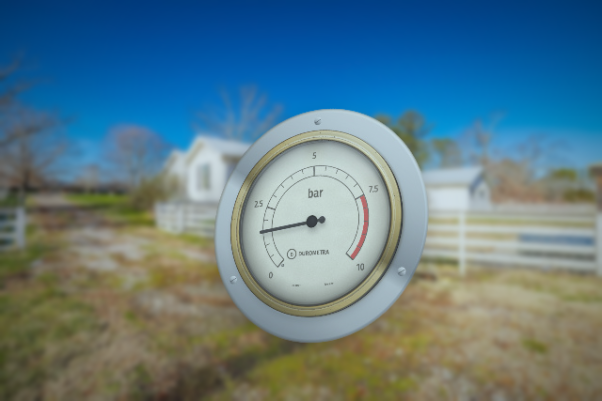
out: 1.5 bar
